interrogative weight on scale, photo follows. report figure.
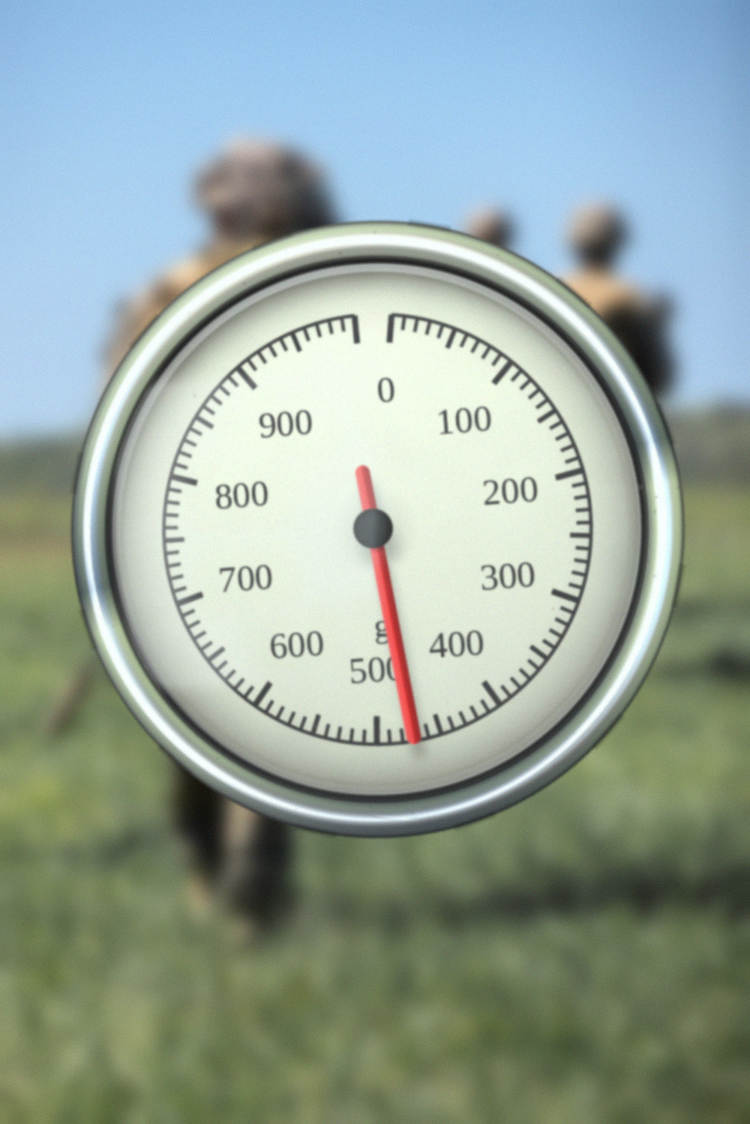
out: 470 g
